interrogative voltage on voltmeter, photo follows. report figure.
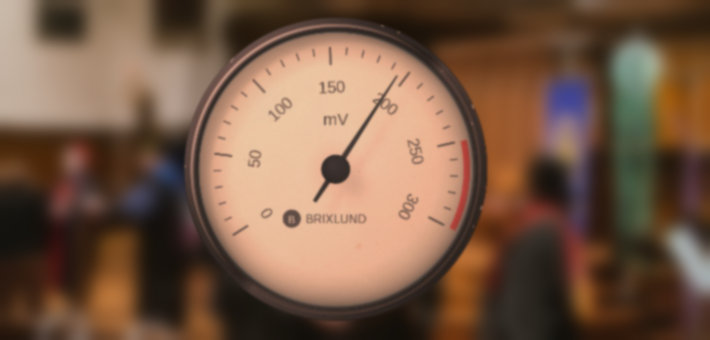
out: 195 mV
